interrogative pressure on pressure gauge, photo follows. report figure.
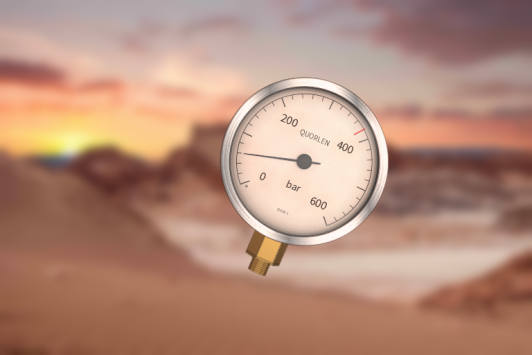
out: 60 bar
